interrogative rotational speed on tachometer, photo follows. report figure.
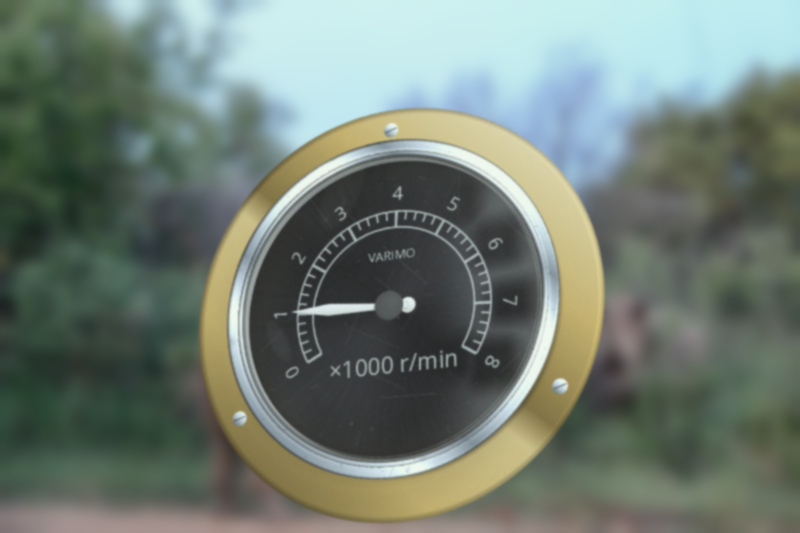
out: 1000 rpm
